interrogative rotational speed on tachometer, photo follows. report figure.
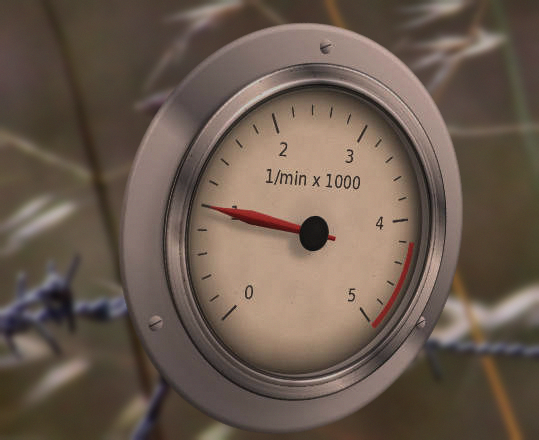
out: 1000 rpm
